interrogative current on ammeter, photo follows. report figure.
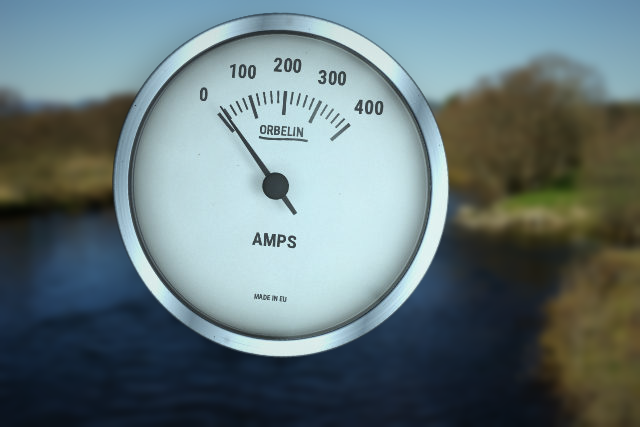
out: 20 A
